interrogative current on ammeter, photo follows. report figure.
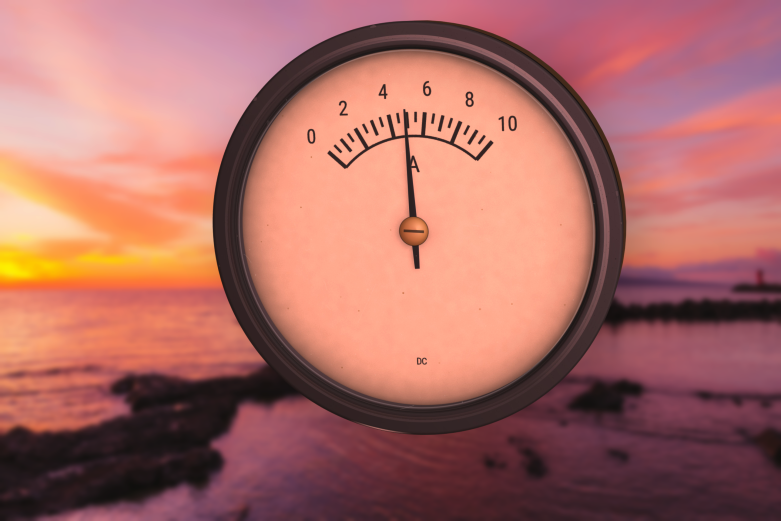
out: 5 A
